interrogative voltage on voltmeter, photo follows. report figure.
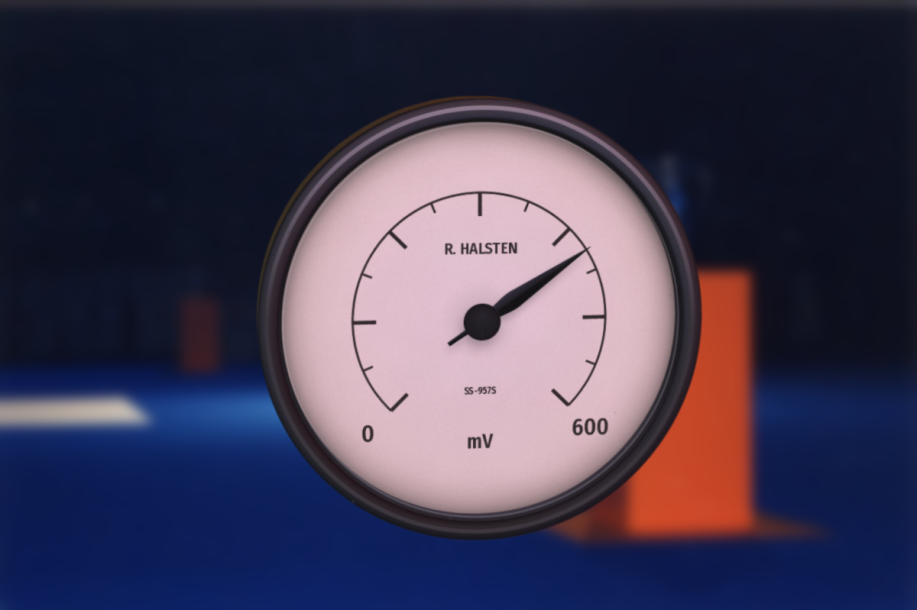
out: 425 mV
